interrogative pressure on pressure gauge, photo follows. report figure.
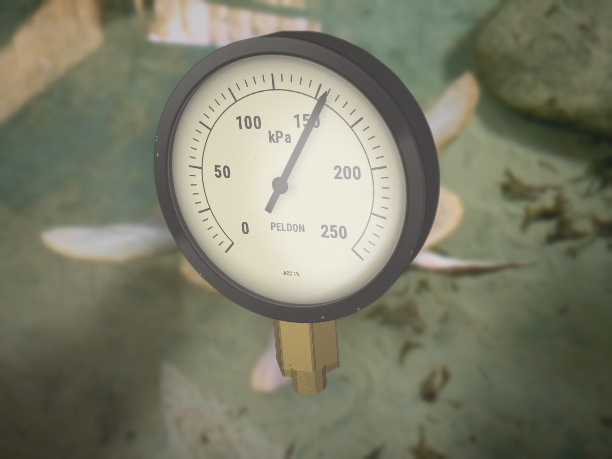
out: 155 kPa
